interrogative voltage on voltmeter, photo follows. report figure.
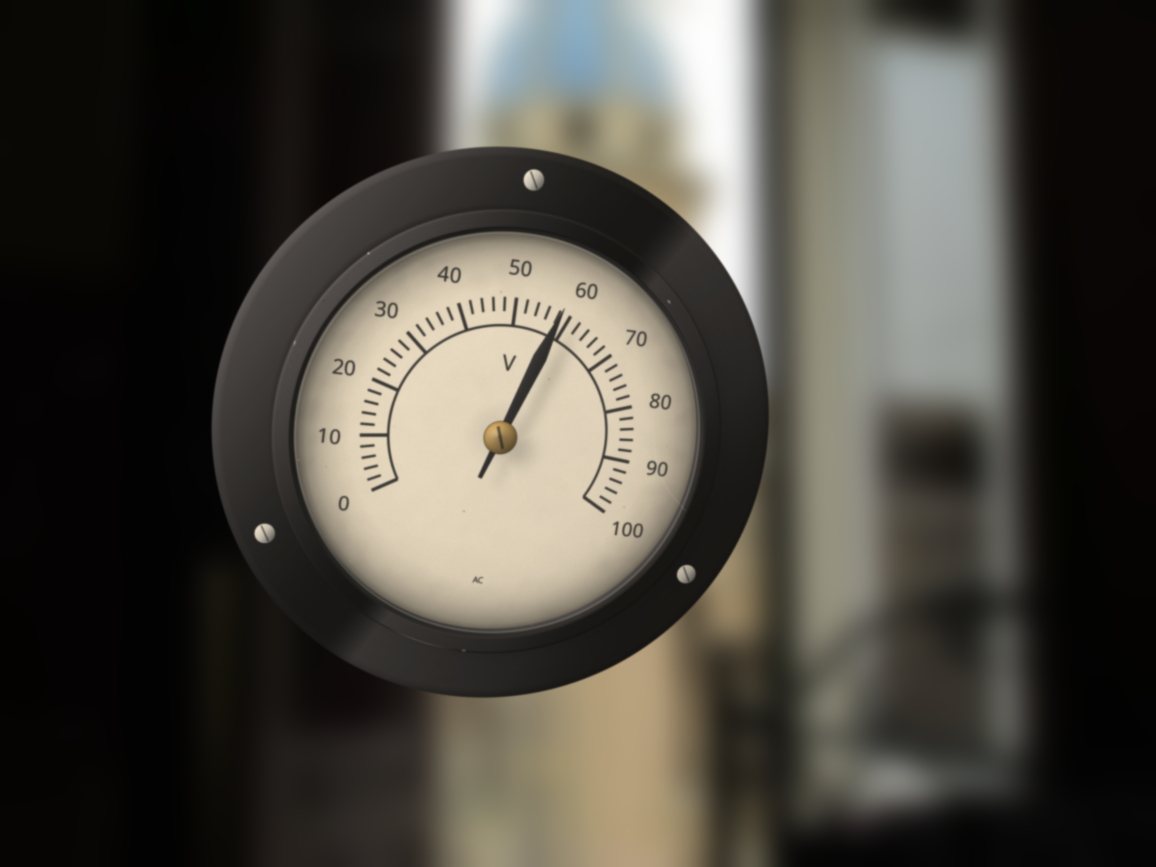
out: 58 V
